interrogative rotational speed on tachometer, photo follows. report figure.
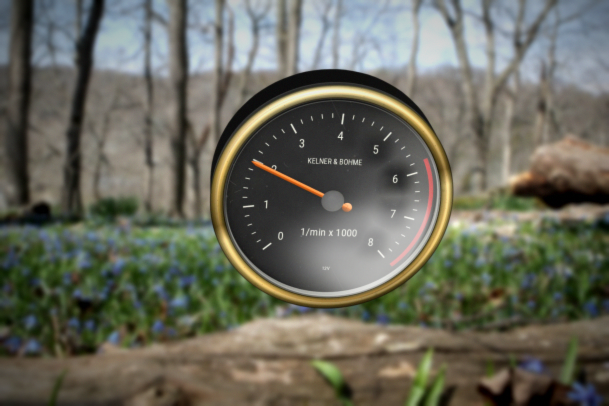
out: 2000 rpm
